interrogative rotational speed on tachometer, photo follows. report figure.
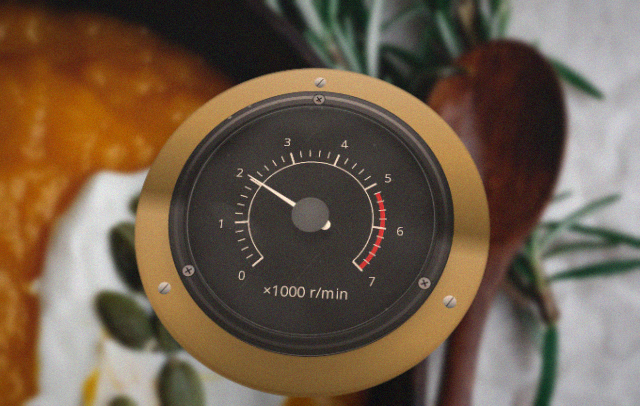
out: 2000 rpm
